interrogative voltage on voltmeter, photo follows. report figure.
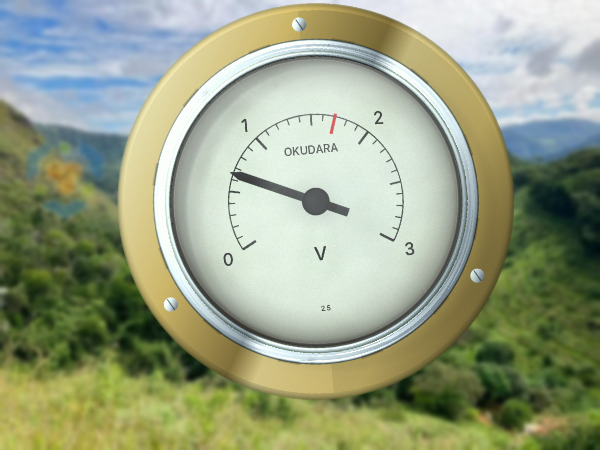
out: 0.65 V
